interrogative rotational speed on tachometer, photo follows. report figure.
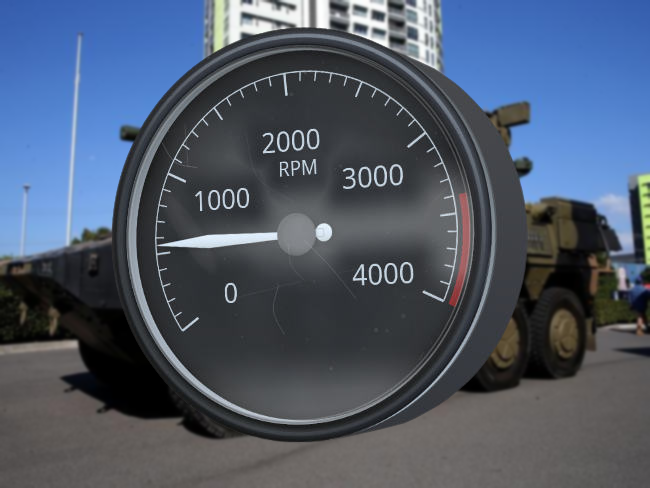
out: 550 rpm
